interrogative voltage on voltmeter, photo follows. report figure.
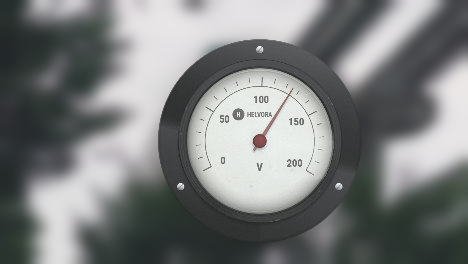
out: 125 V
